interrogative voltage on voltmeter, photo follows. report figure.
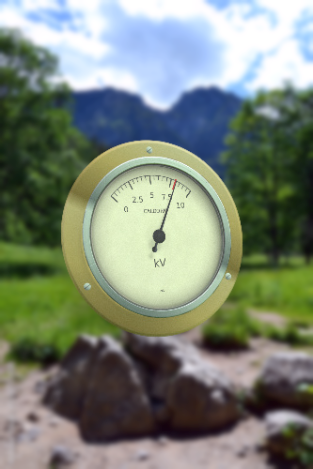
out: 8 kV
